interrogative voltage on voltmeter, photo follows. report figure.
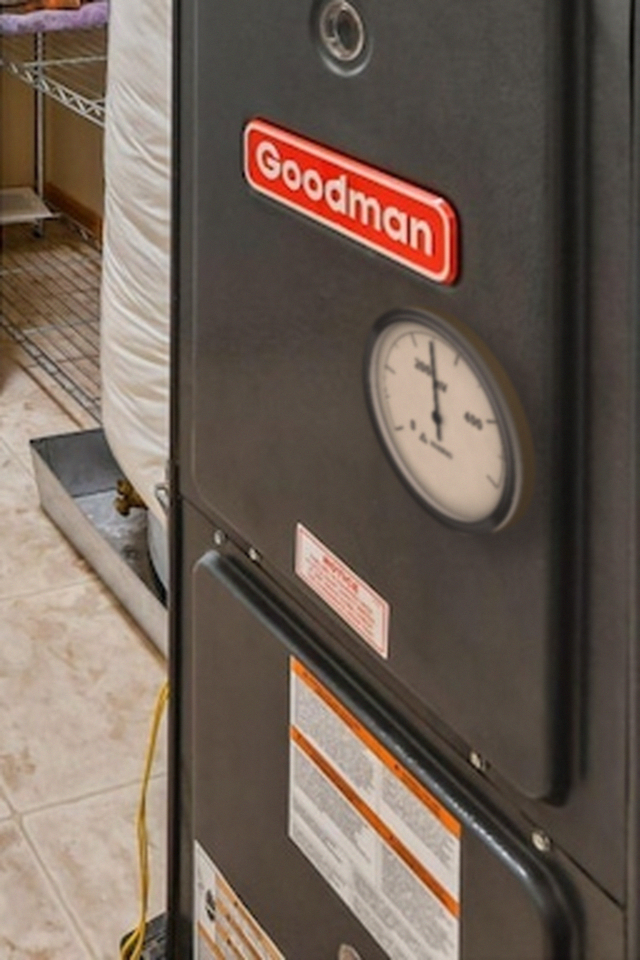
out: 250 mV
